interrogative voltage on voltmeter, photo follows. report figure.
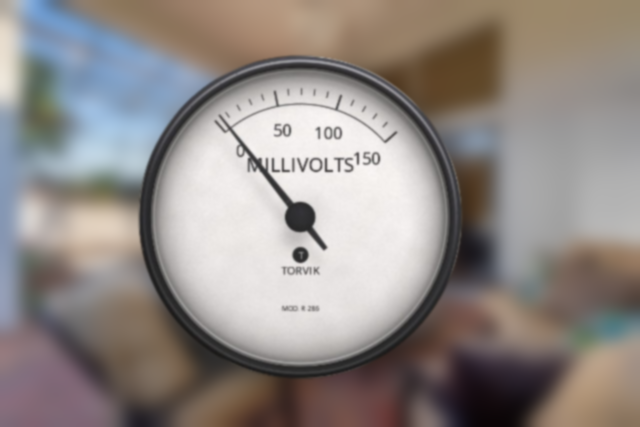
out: 5 mV
